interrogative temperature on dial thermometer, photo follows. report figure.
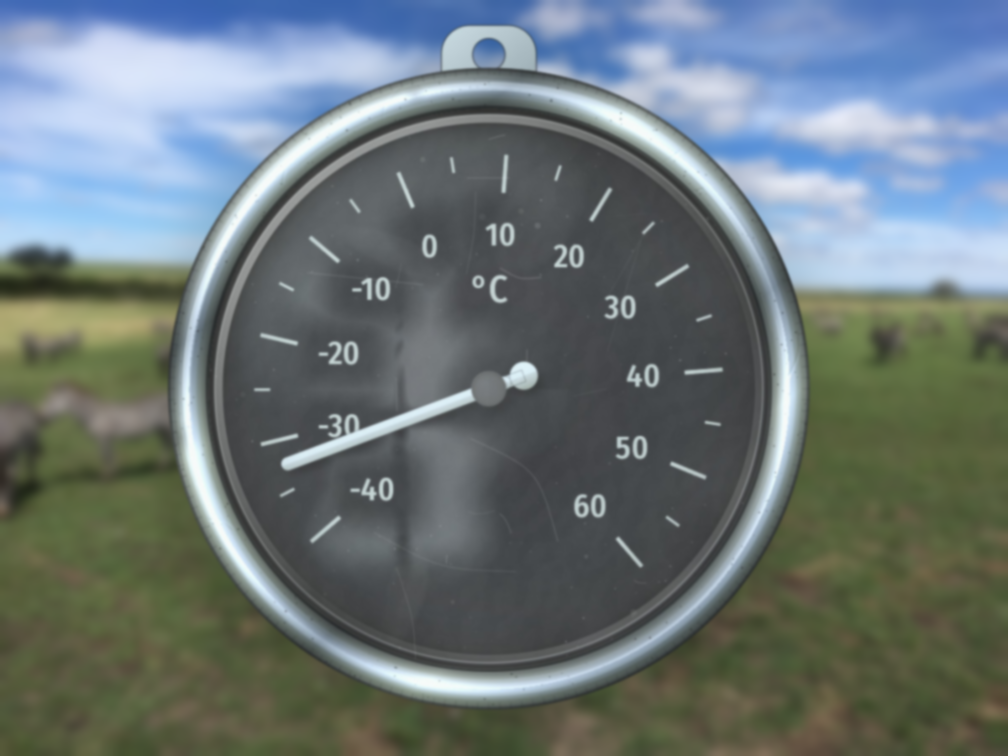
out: -32.5 °C
